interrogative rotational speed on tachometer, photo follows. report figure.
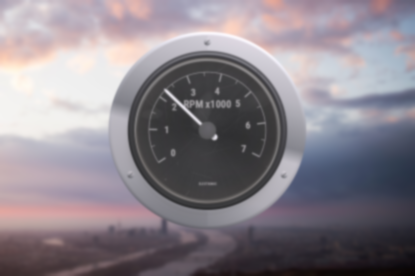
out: 2250 rpm
